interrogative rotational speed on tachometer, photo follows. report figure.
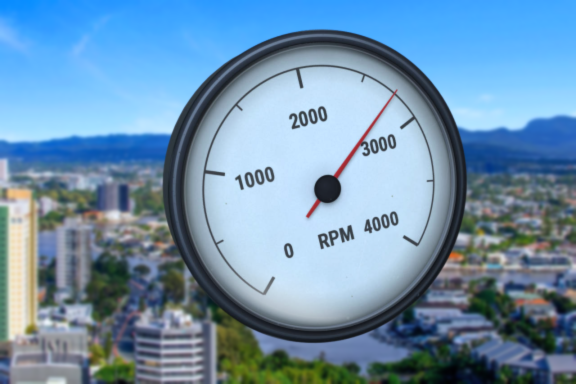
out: 2750 rpm
